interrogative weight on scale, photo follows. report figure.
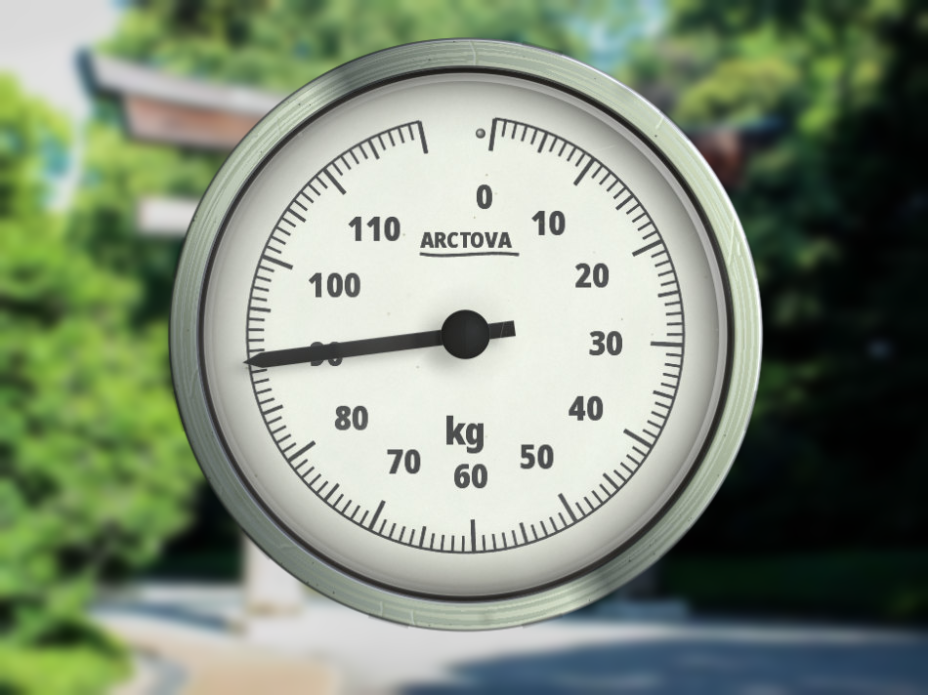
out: 90 kg
